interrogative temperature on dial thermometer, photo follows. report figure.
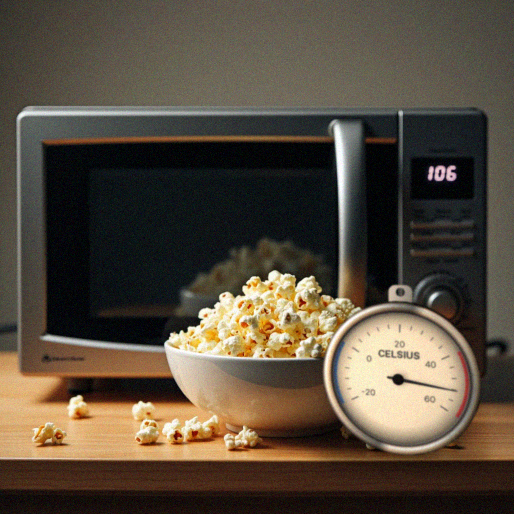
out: 52 °C
